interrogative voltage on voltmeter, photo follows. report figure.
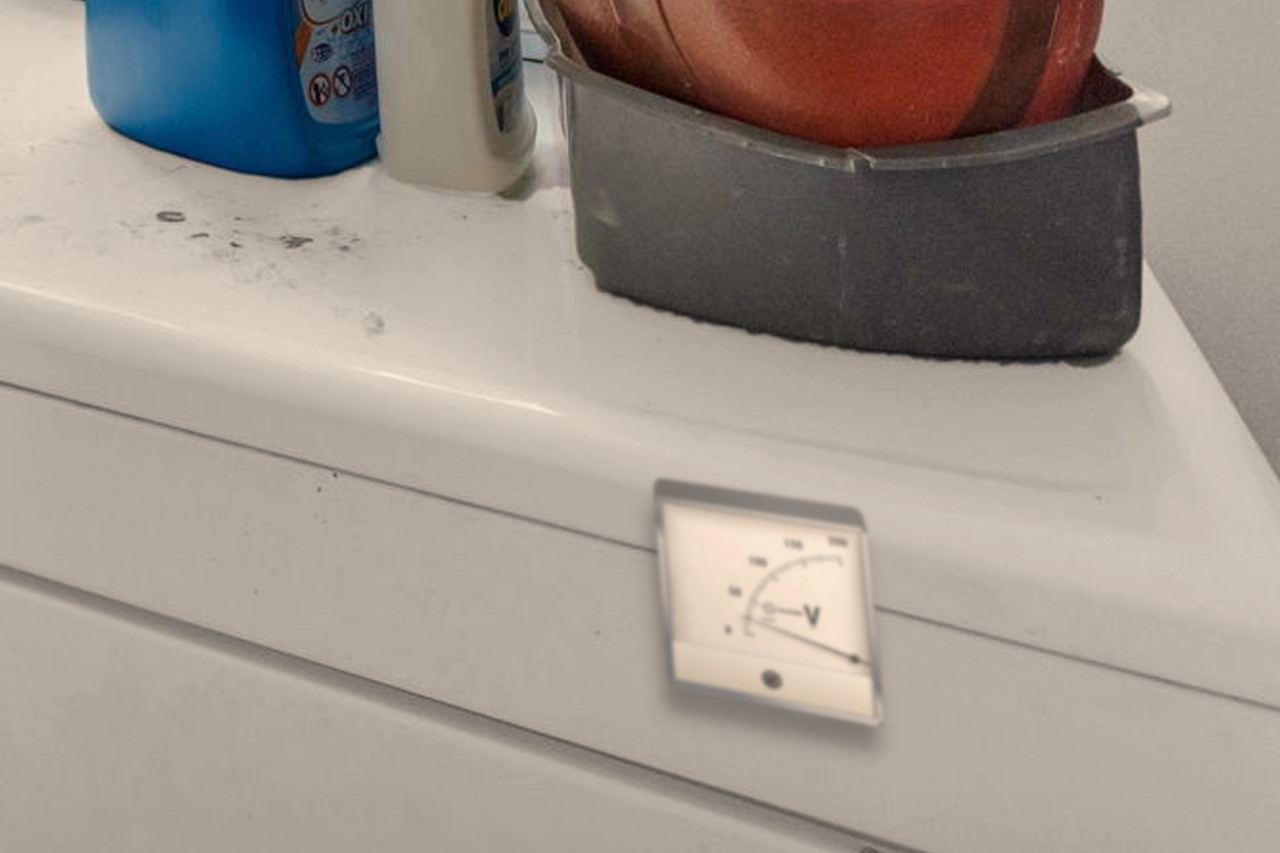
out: 25 V
